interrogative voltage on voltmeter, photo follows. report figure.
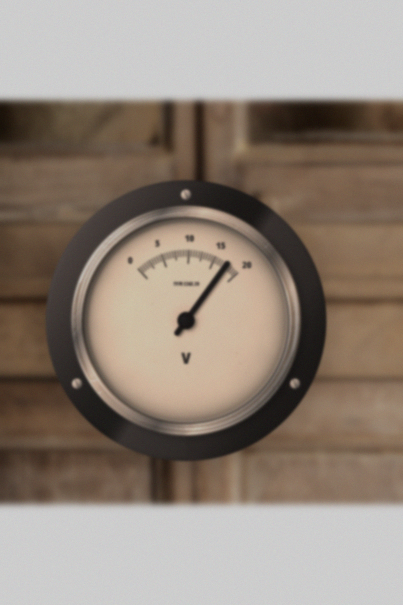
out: 17.5 V
